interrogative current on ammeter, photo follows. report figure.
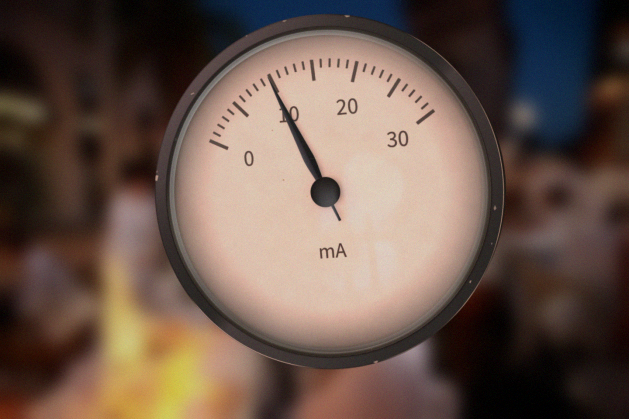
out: 10 mA
